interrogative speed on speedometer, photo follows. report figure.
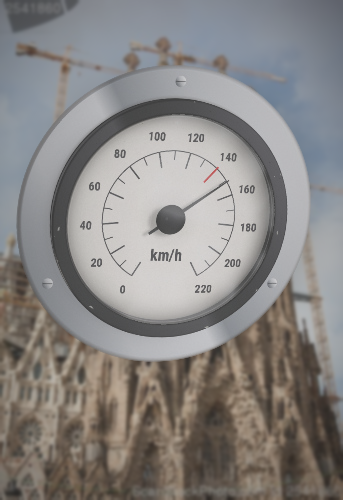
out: 150 km/h
